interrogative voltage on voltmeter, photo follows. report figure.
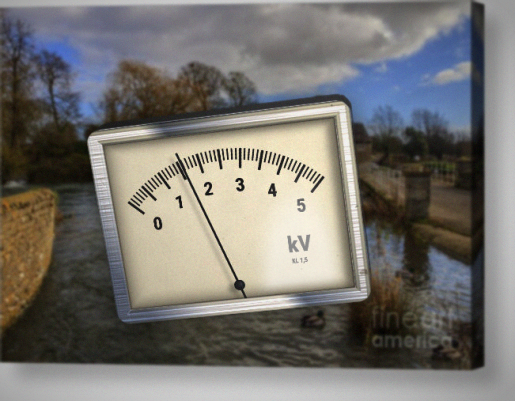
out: 1.6 kV
